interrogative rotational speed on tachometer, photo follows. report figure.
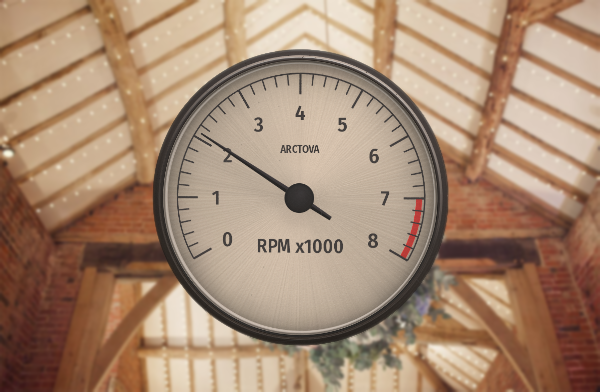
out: 2100 rpm
